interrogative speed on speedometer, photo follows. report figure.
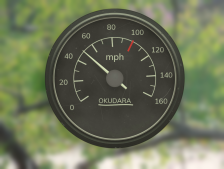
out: 50 mph
